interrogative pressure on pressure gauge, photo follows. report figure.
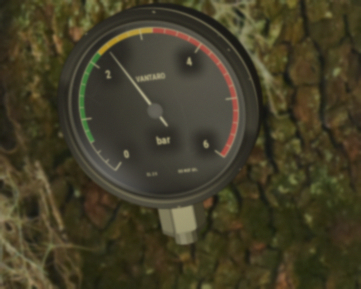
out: 2.4 bar
